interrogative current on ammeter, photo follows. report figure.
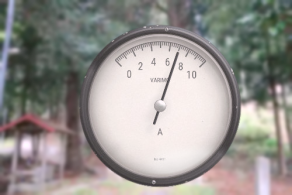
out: 7 A
